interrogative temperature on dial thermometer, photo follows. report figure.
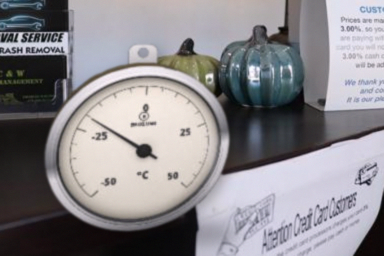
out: -20 °C
